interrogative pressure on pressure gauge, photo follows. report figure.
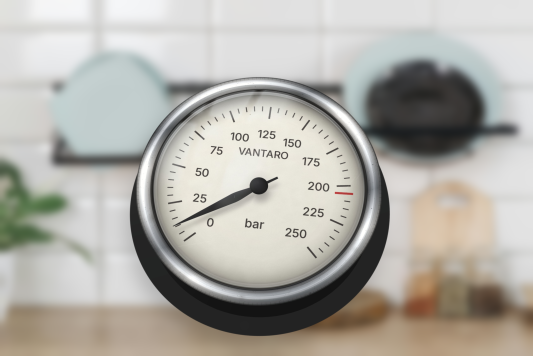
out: 10 bar
